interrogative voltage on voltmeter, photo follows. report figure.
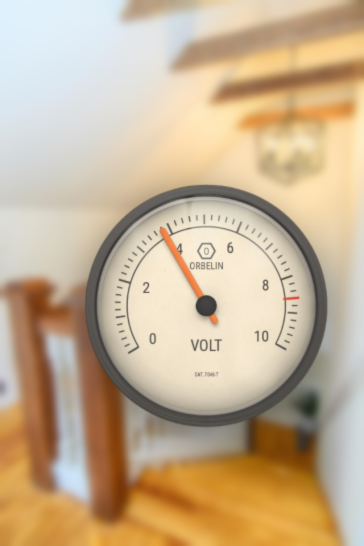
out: 3.8 V
